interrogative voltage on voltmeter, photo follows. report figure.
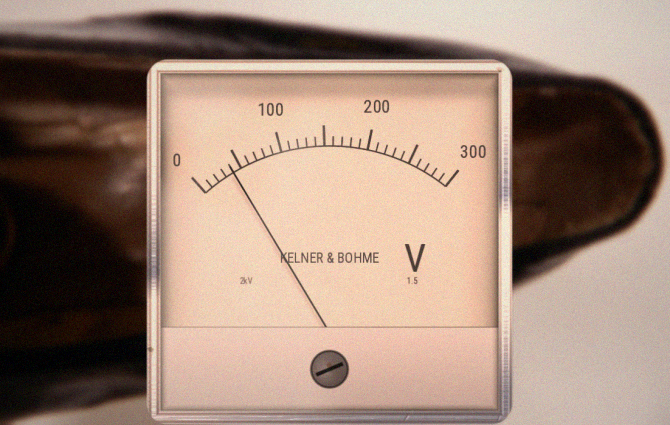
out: 40 V
